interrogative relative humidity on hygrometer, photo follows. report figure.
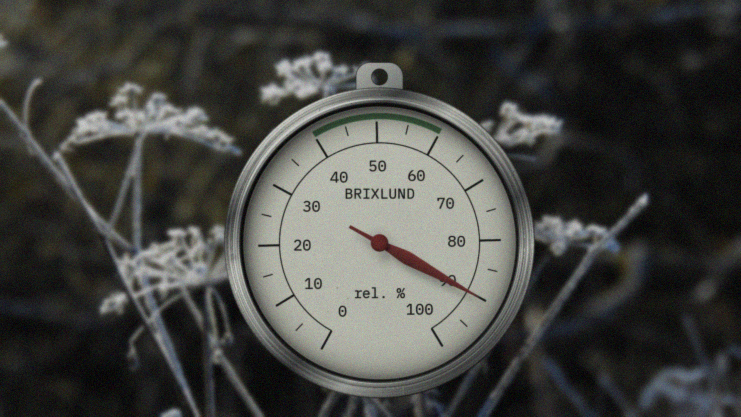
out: 90 %
